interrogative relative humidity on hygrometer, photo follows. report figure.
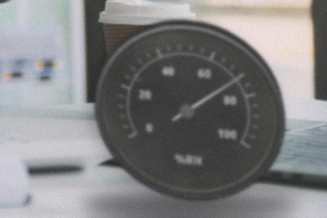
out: 72 %
